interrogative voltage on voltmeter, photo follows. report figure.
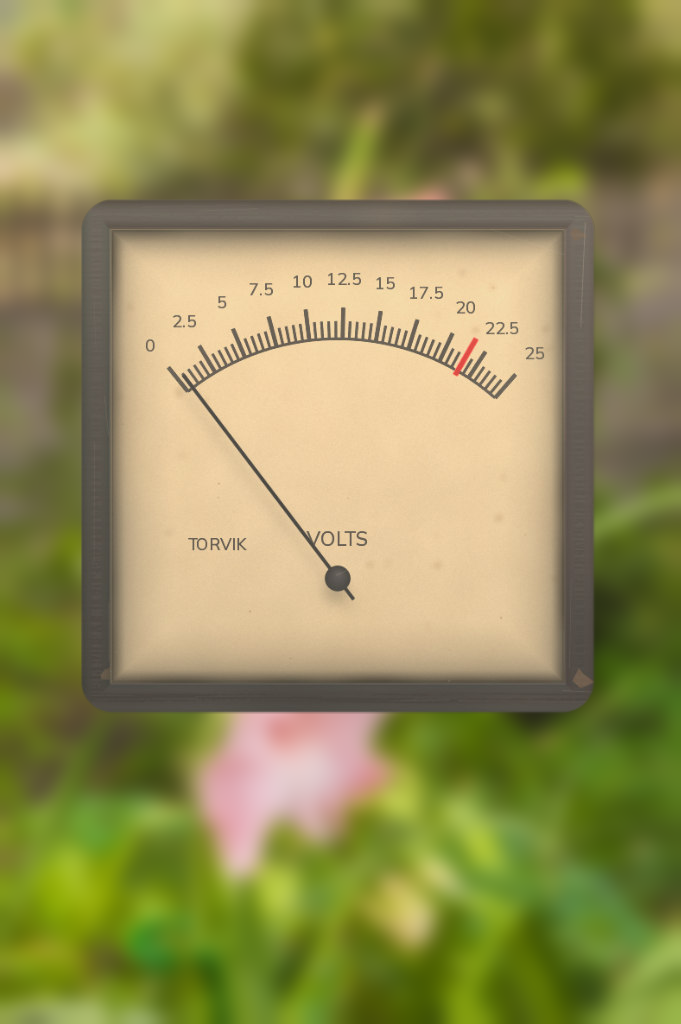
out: 0.5 V
